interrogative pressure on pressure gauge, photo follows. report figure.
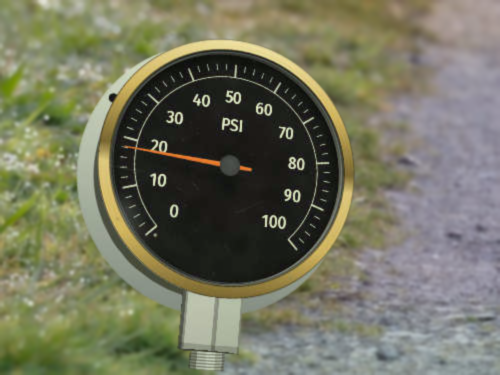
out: 18 psi
